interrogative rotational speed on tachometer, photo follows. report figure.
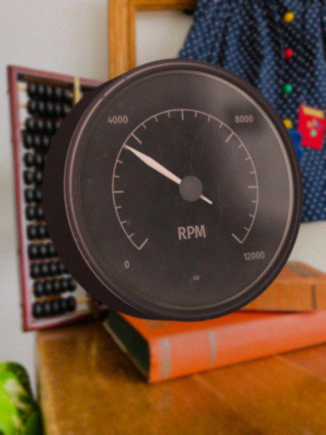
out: 3500 rpm
